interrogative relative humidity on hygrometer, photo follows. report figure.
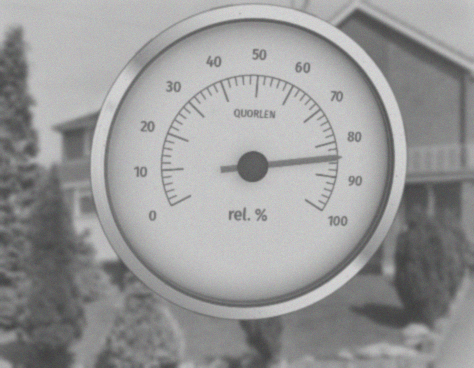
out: 84 %
